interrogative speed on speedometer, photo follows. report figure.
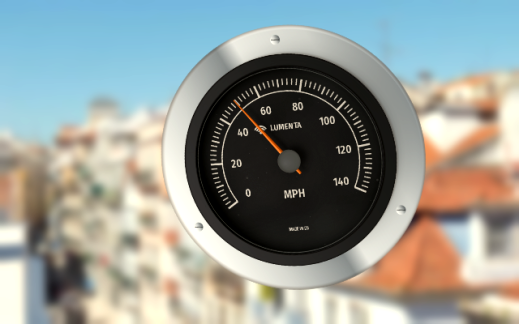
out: 50 mph
